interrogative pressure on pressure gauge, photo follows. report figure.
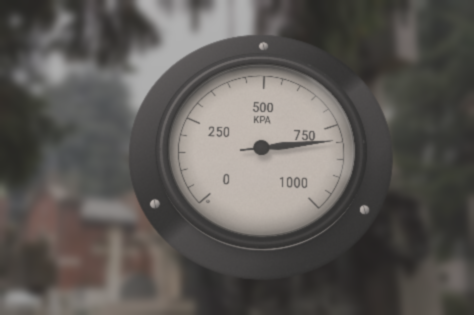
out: 800 kPa
